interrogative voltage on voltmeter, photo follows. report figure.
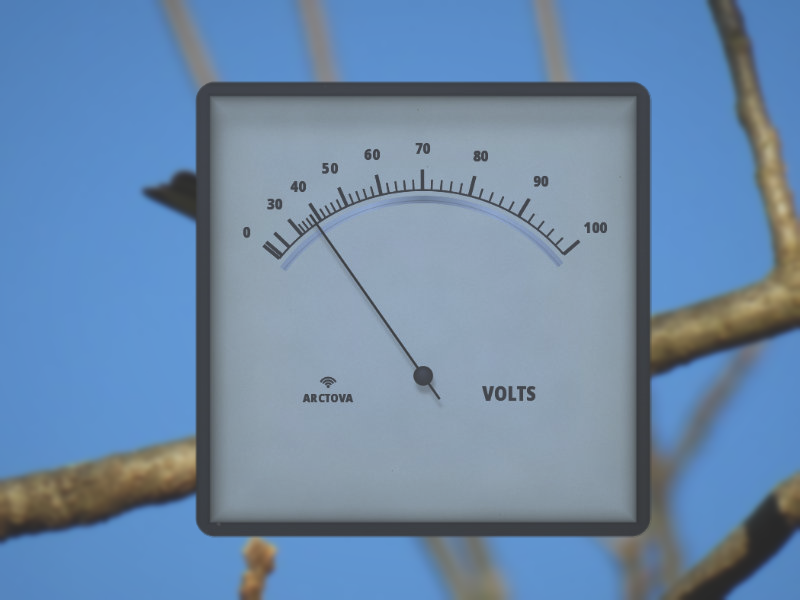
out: 38 V
